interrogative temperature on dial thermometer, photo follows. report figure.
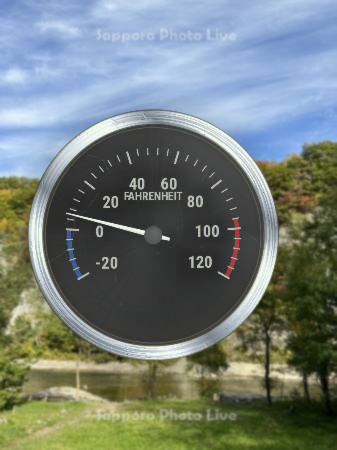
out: 6 °F
